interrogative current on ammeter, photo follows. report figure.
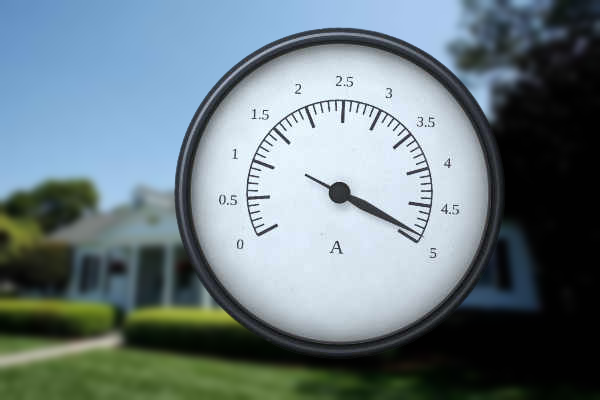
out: 4.9 A
